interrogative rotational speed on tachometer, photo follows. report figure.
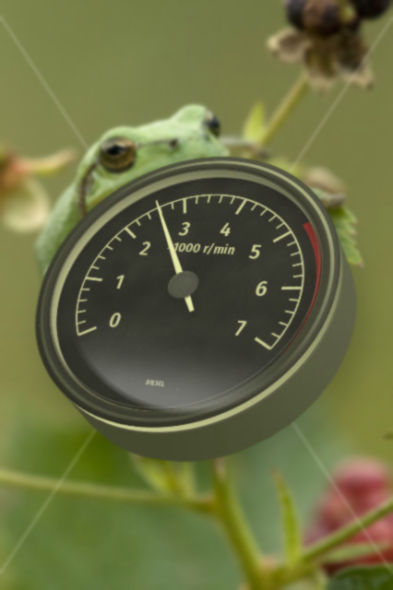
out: 2600 rpm
